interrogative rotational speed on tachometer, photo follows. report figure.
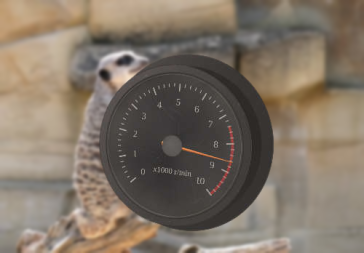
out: 8600 rpm
